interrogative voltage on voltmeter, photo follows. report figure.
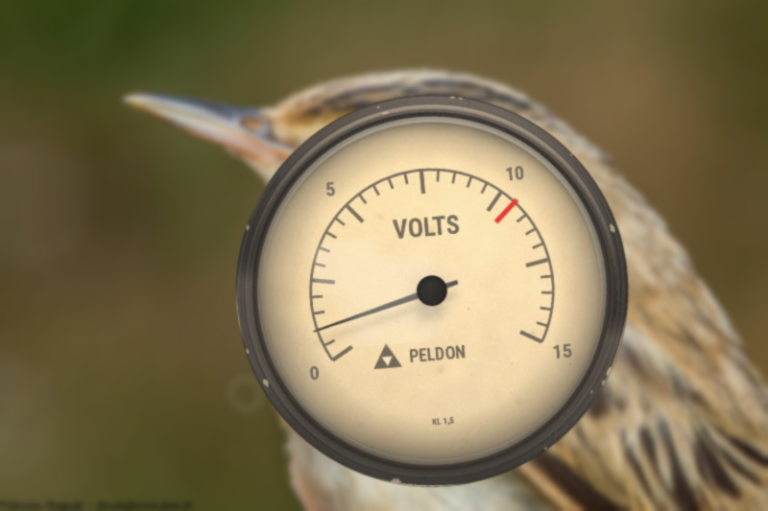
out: 1 V
